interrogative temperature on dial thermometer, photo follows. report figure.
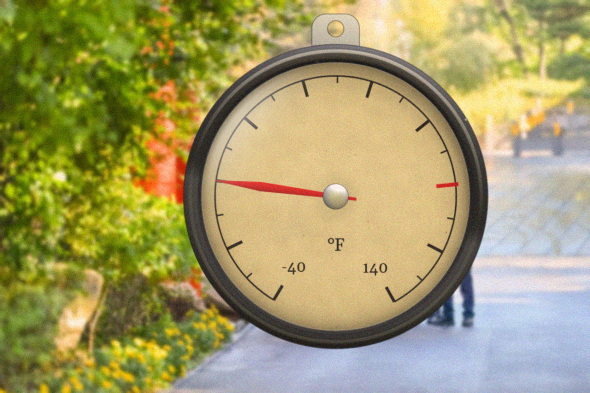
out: 0 °F
